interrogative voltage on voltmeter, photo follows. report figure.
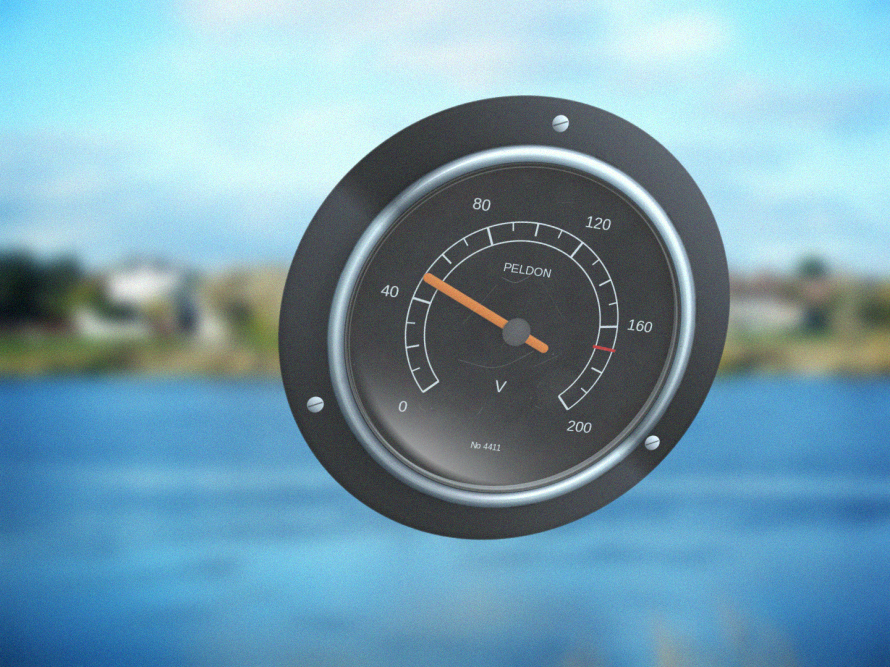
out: 50 V
